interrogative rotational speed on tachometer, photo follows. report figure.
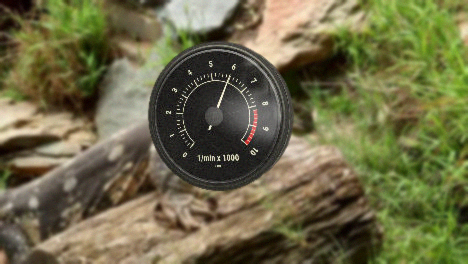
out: 6000 rpm
